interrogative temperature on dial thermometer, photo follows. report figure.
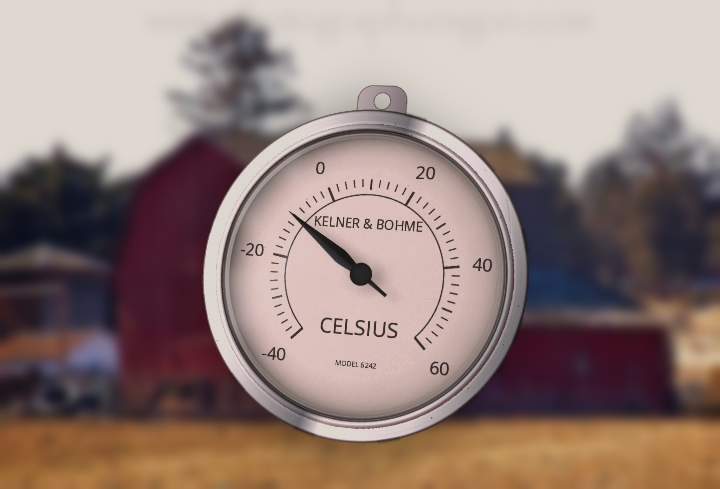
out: -10 °C
